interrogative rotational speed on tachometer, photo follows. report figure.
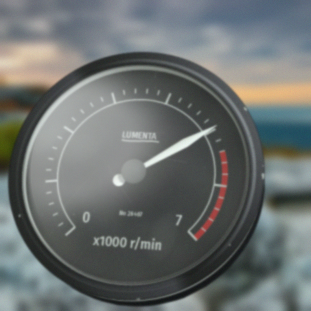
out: 5000 rpm
